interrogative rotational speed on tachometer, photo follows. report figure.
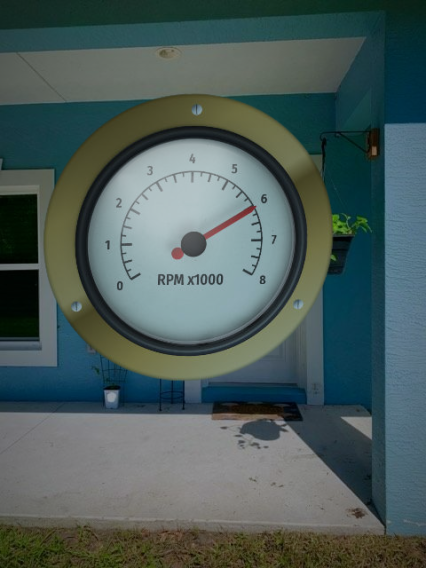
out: 6000 rpm
